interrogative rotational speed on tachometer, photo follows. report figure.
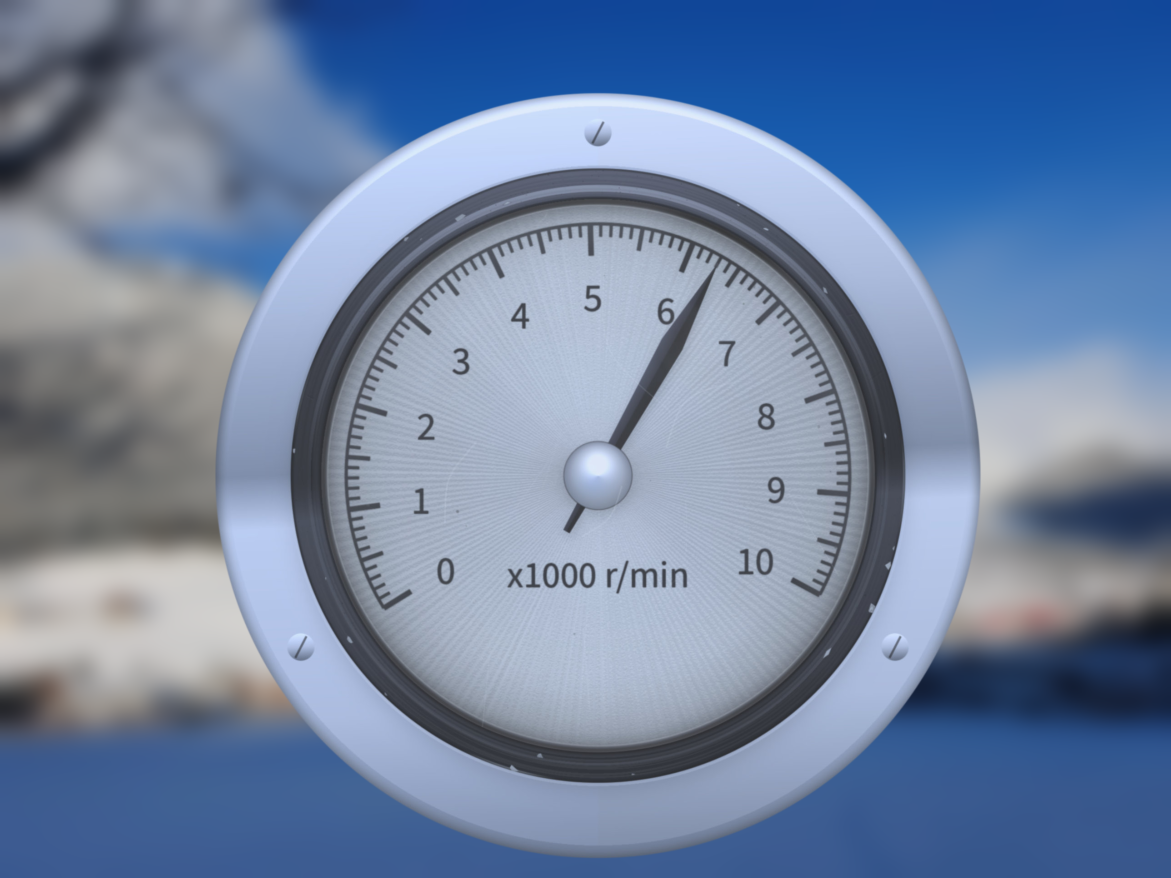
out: 6300 rpm
